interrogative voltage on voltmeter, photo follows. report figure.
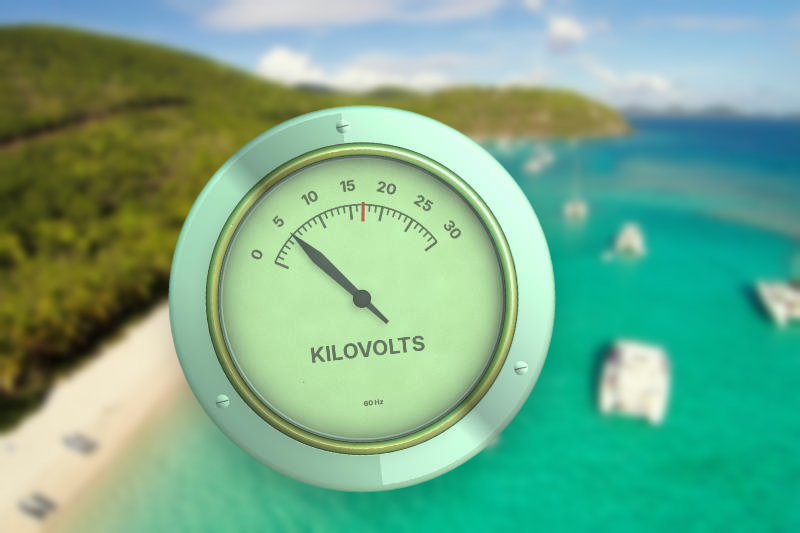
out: 5 kV
